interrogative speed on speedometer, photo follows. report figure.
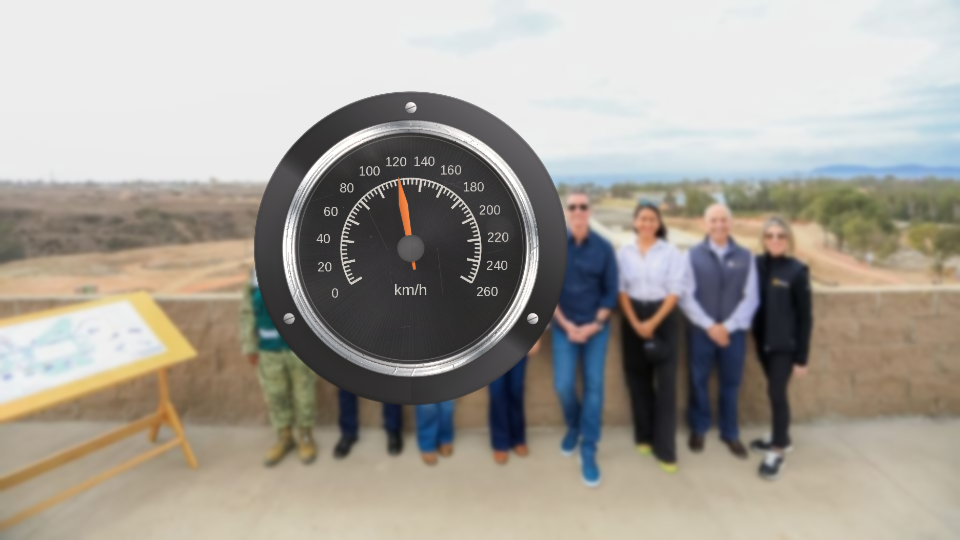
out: 120 km/h
